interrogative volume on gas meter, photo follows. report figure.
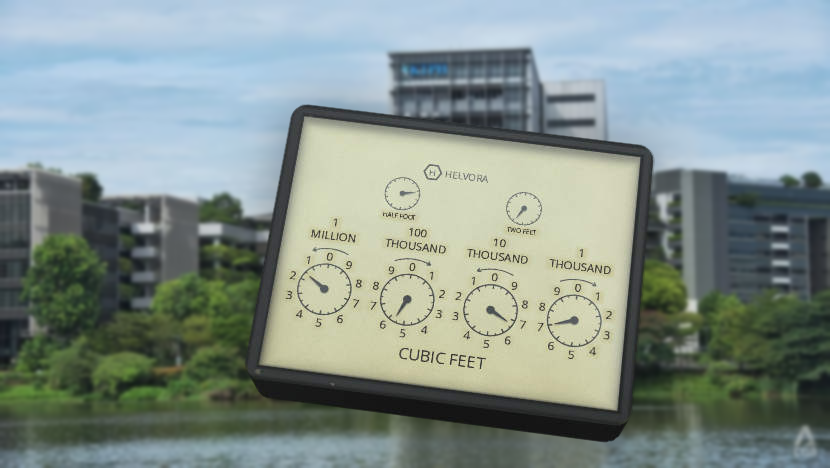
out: 156700 ft³
